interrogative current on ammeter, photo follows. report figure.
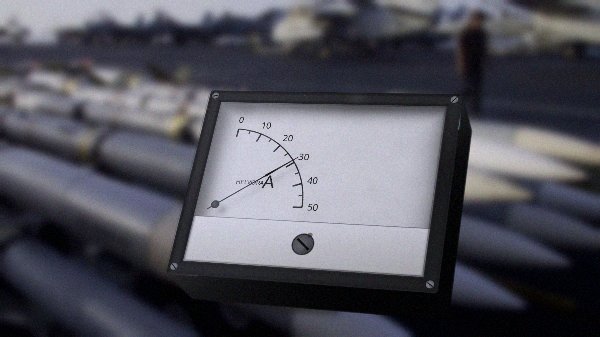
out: 30 A
